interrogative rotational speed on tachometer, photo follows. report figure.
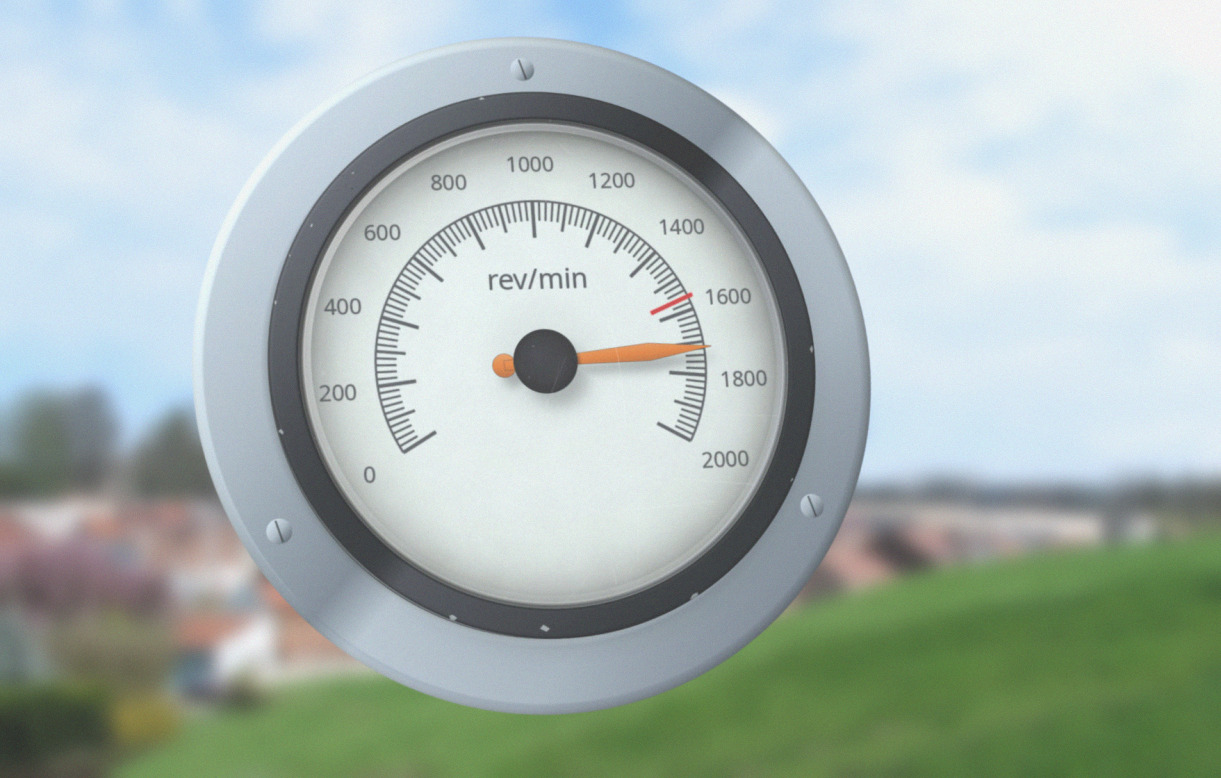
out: 1720 rpm
